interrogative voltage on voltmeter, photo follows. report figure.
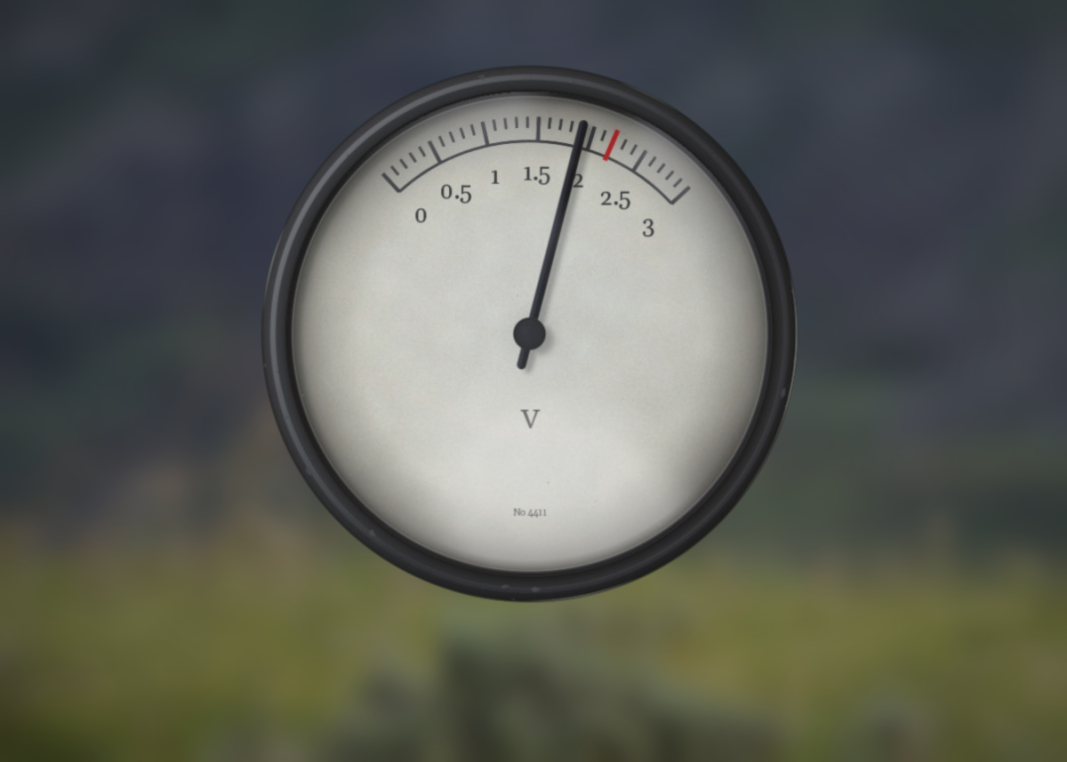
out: 1.9 V
